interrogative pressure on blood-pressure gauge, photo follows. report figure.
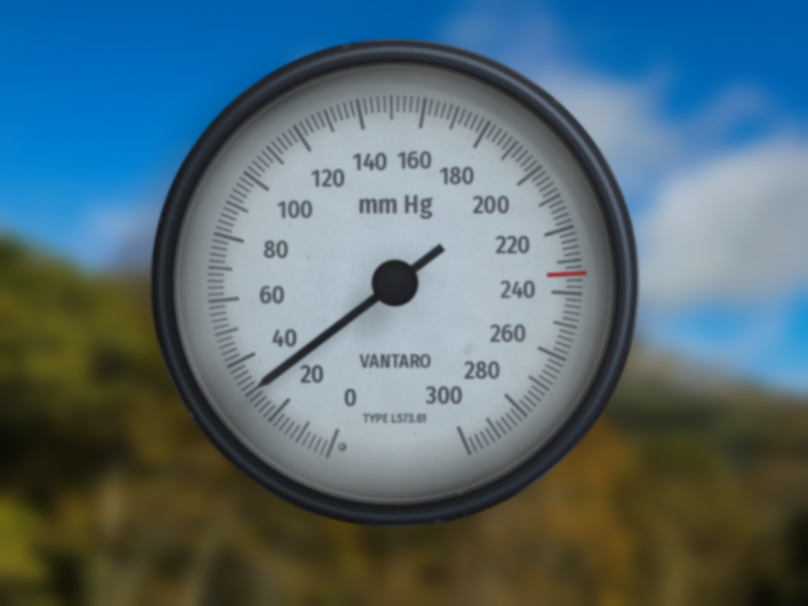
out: 30 mmHg
